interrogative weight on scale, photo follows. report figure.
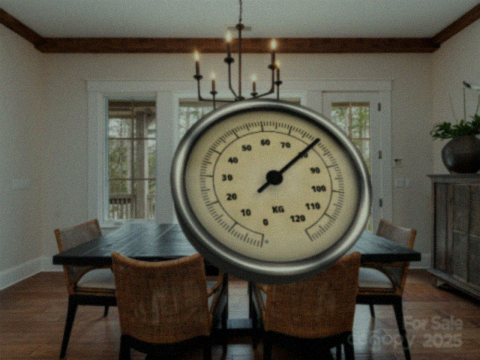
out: 80 kg
